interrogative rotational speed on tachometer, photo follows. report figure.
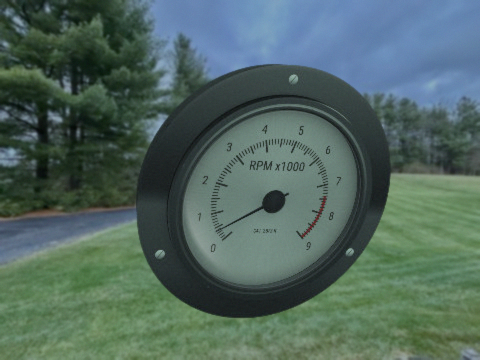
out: 500 rpm
